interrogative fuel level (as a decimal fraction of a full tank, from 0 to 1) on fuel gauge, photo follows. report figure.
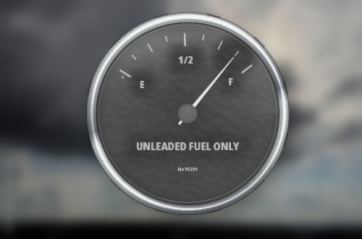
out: 0.875
